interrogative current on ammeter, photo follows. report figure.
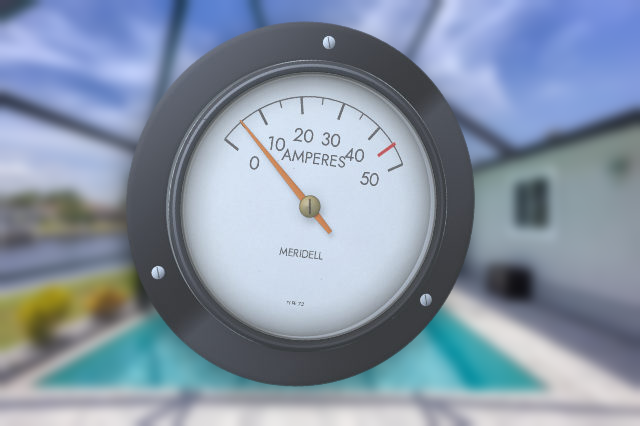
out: 5 A
